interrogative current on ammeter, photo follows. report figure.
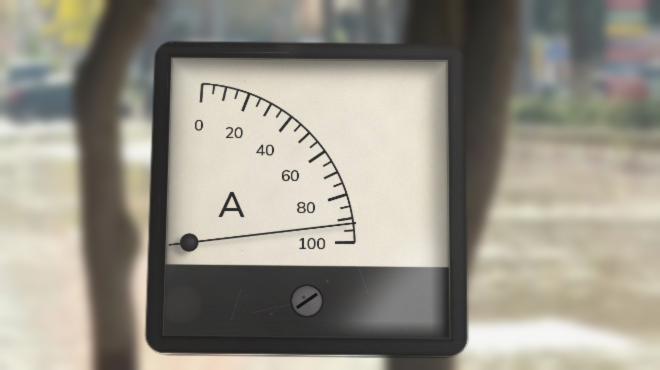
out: 92.5 A
